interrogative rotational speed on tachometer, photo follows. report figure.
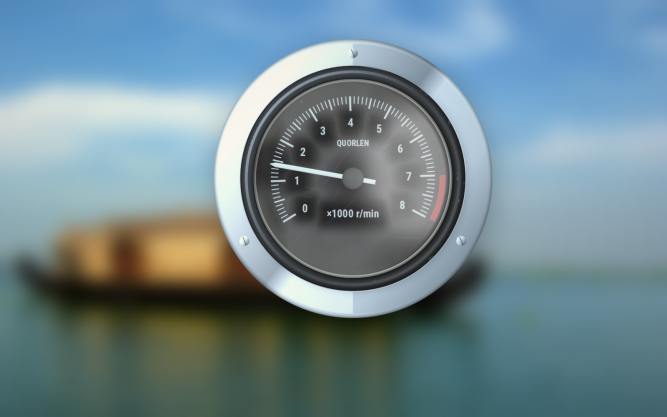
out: 1400 rpm
